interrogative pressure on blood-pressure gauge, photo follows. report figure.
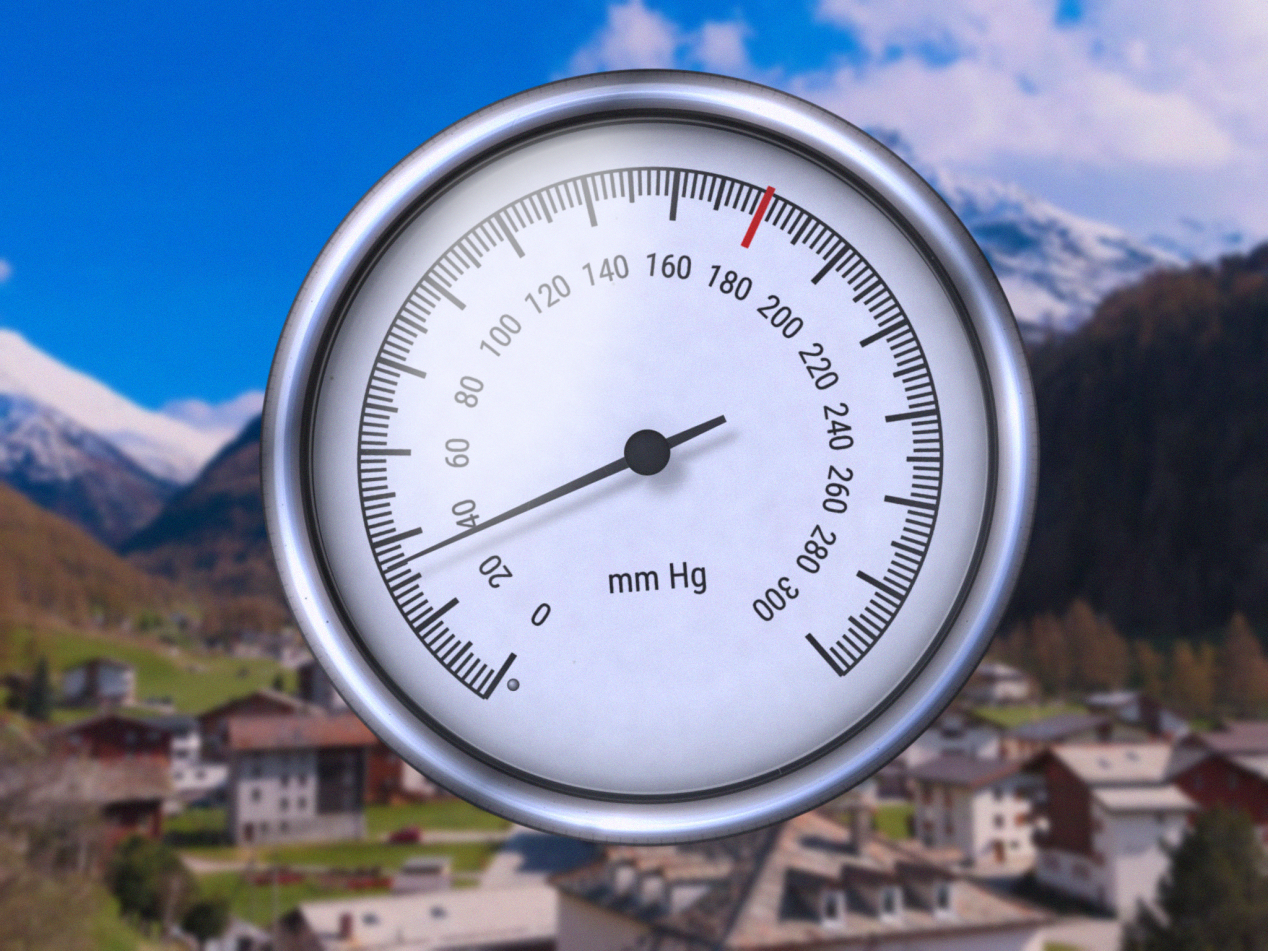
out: 34 mmHg
